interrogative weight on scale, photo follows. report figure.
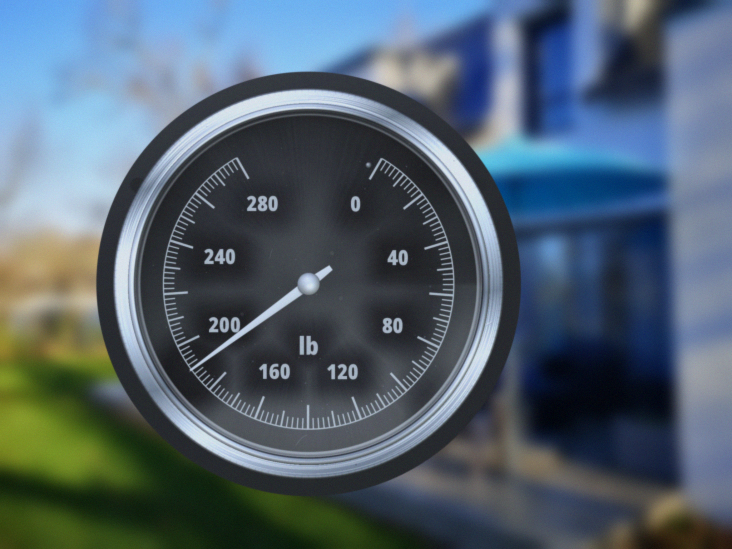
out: 190 lb
